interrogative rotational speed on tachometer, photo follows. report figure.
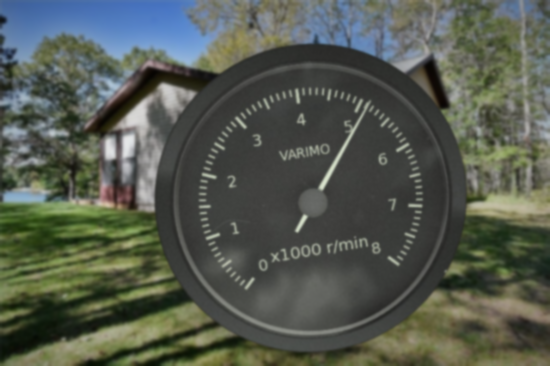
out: 5100 rpm
